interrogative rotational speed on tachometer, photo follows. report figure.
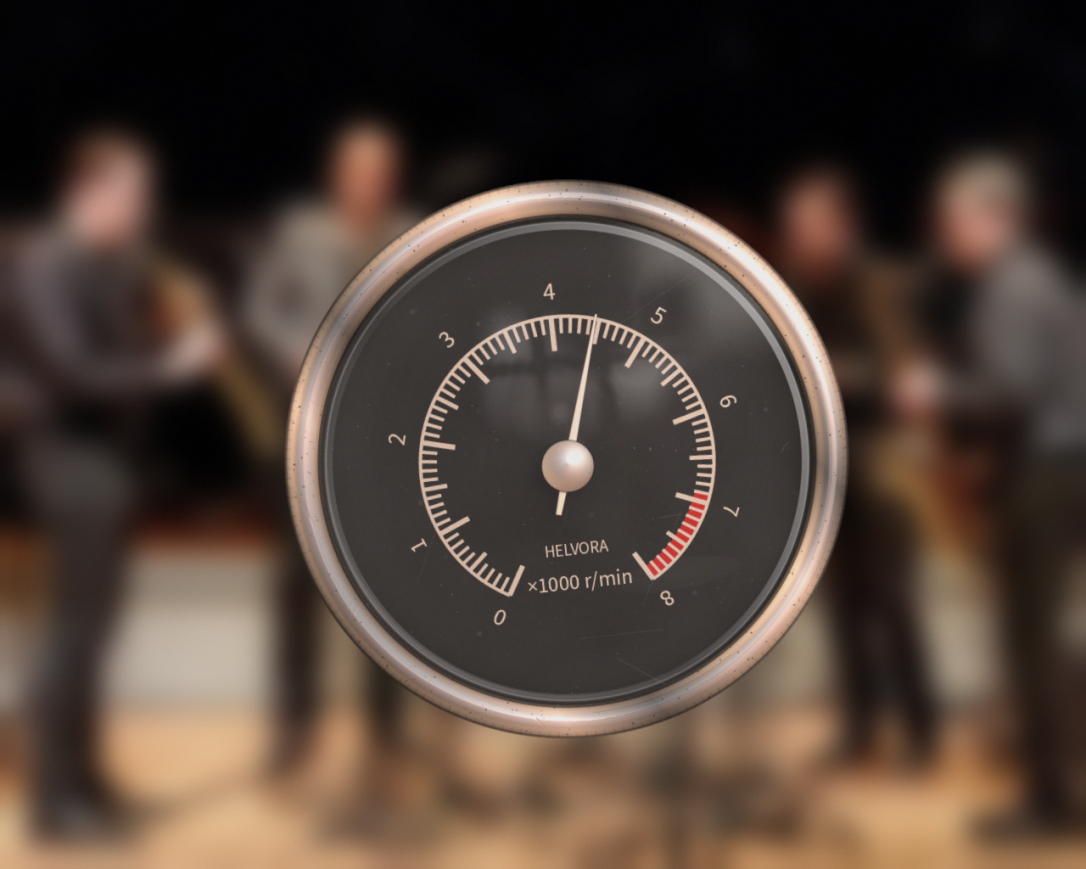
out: 4450 rpm
